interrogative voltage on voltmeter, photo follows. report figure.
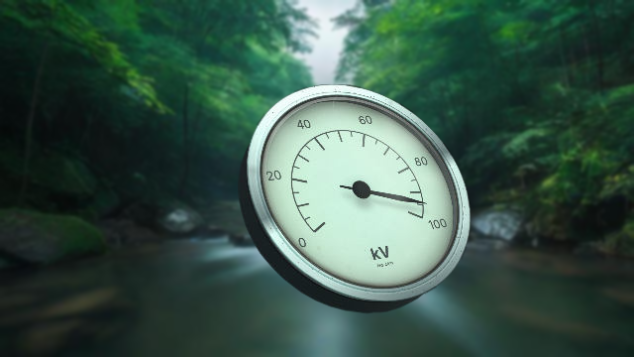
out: 95 kV
